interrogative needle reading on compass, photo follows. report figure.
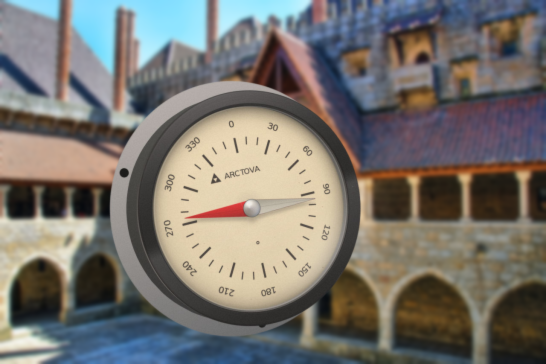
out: 275 °
